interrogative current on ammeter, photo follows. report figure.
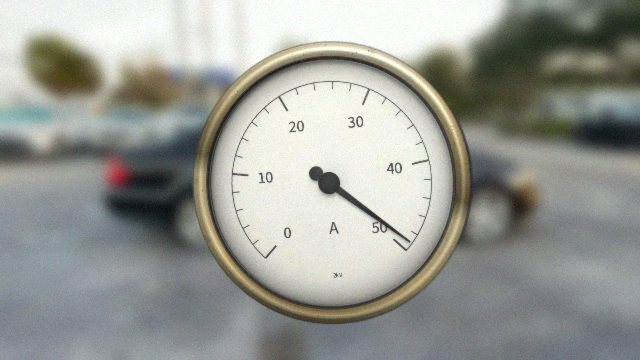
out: 49 A
